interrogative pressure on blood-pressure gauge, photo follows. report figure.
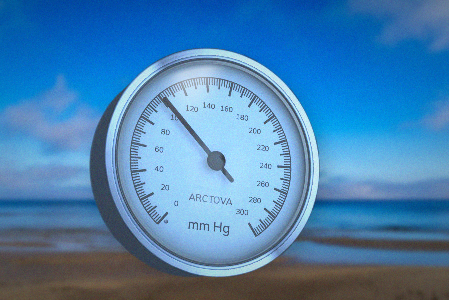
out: 100 mmHg
